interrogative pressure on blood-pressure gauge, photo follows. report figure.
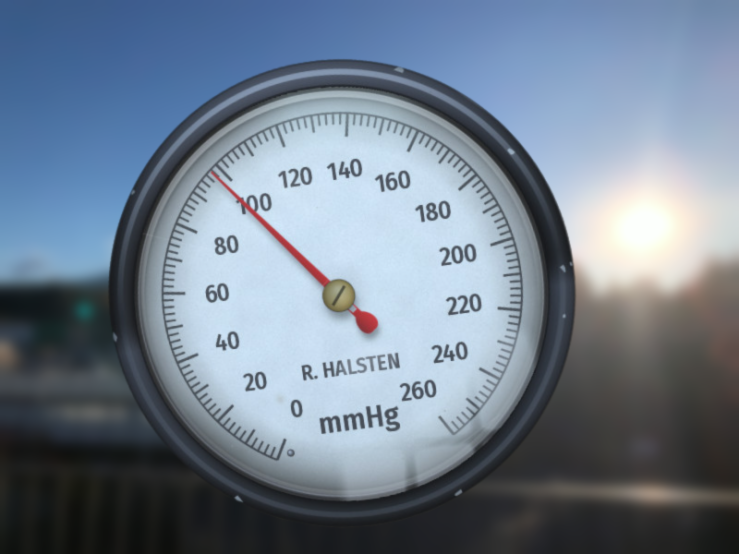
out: 98 mmHg
